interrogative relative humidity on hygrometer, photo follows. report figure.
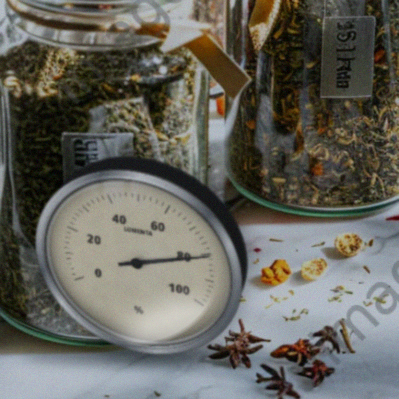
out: 80 %
